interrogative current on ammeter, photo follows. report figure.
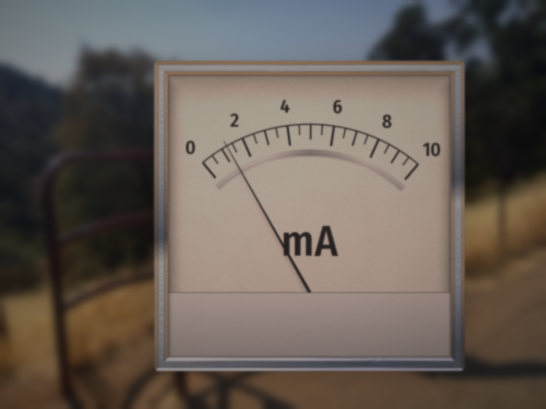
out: 1.25 mA
